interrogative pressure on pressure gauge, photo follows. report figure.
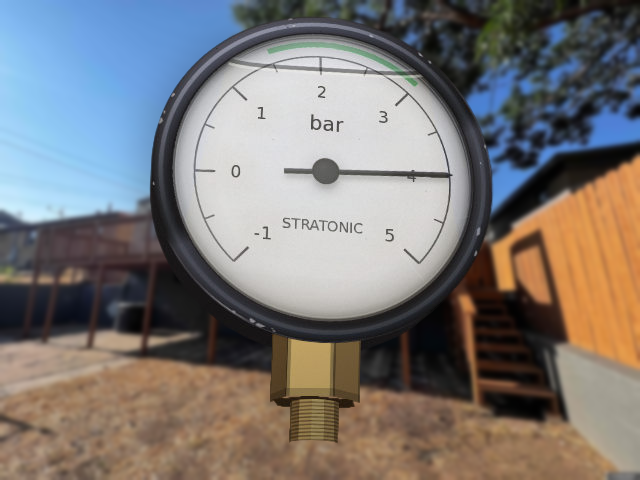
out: 4 bar
